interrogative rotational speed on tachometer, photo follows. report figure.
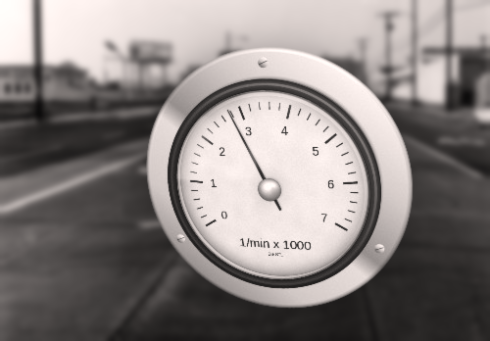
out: 2800 rpm
